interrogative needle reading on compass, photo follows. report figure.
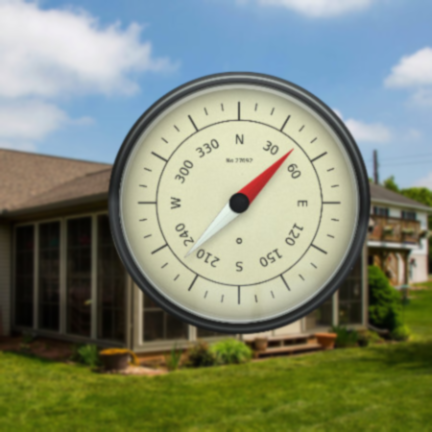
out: 45 °
